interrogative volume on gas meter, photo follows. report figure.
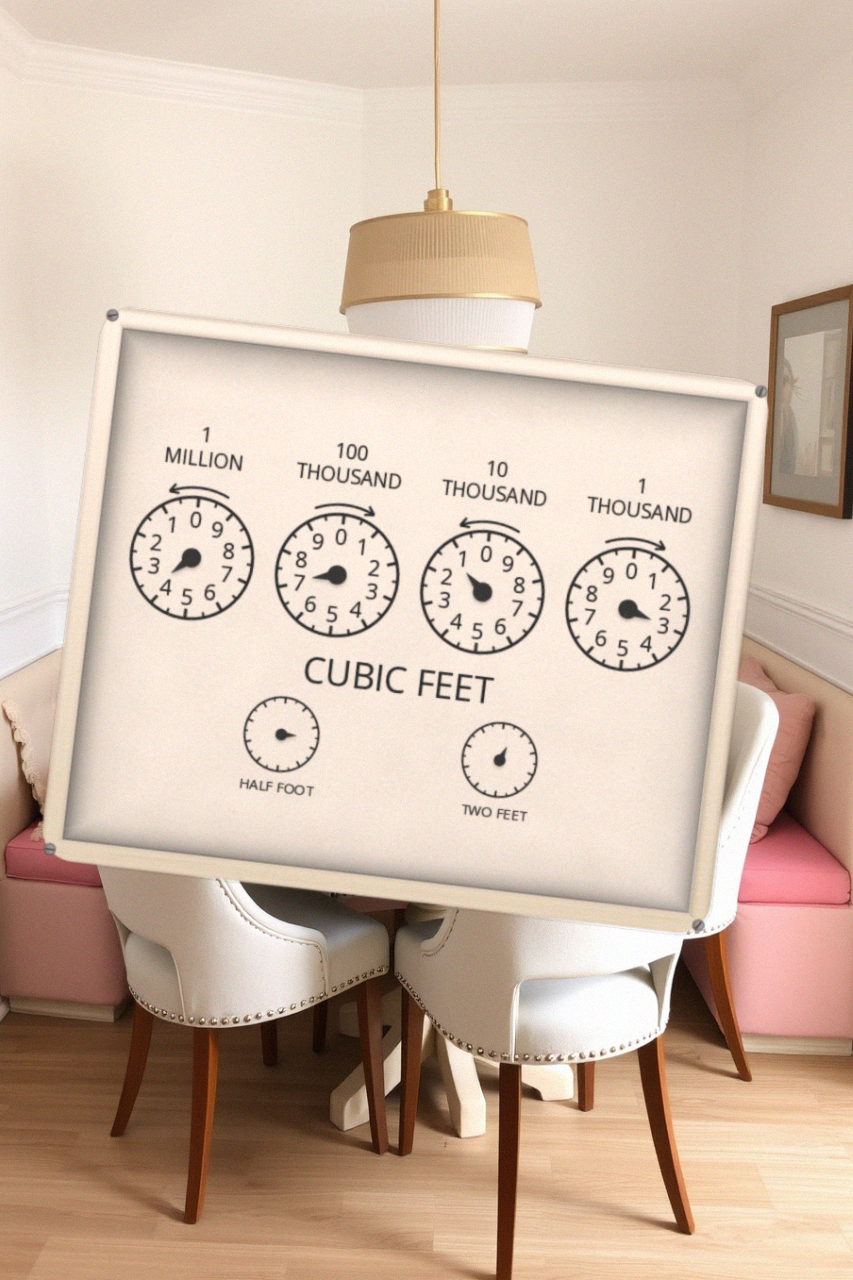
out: 371300 ft³
